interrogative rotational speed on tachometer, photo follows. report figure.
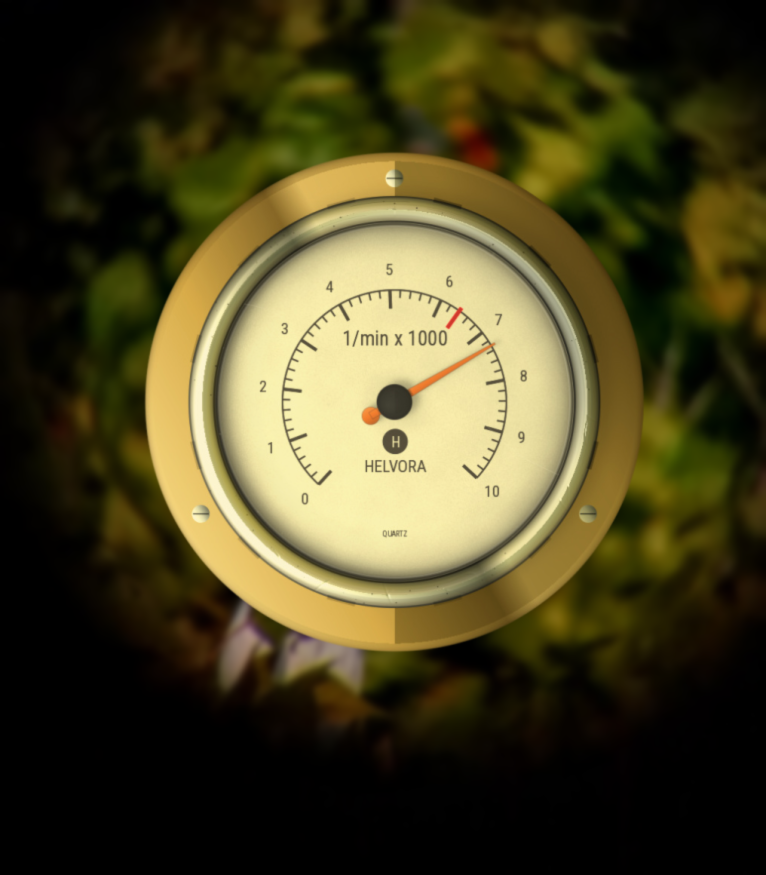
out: 7300 rpm
